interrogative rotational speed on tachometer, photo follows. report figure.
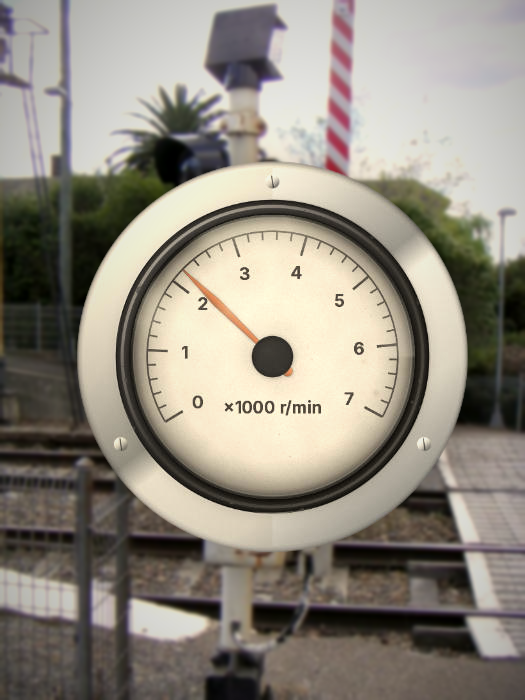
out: 2200 rpm
